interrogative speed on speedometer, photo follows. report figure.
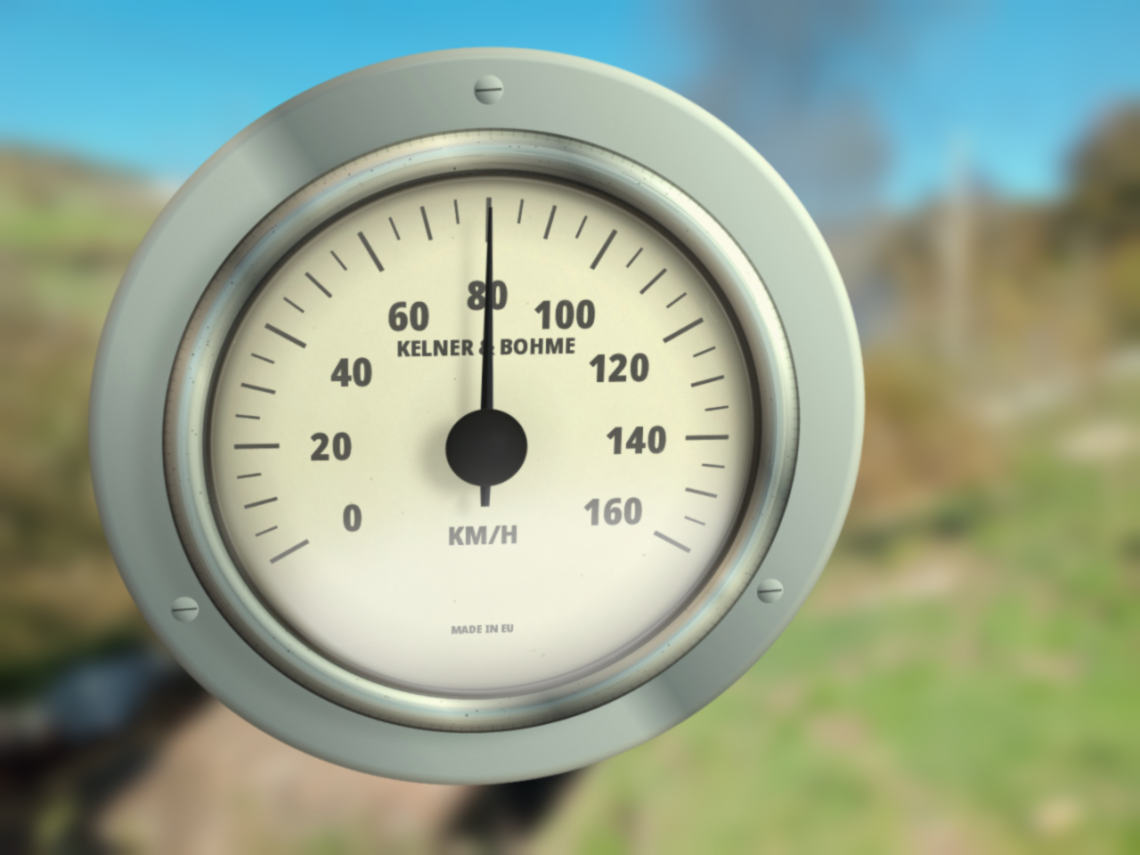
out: 80 km/h
